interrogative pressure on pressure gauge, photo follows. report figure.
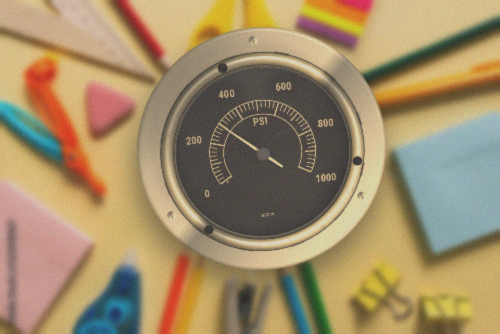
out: 300 psi
